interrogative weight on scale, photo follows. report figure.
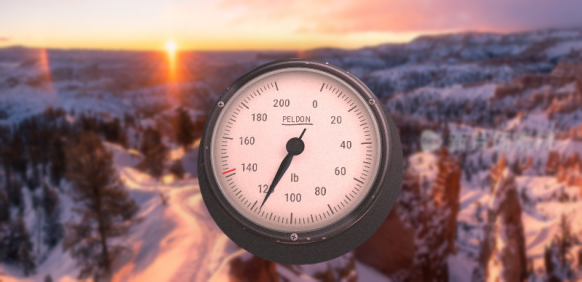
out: 116 lb
